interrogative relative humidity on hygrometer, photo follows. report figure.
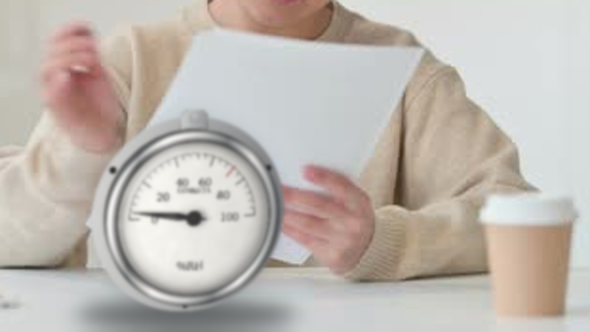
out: 4 %
